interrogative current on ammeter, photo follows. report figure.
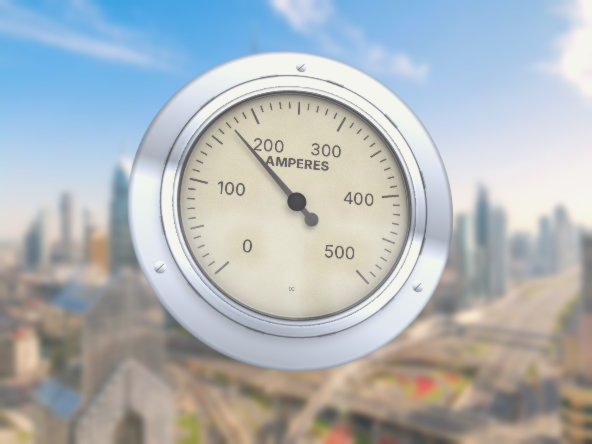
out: 170 A
